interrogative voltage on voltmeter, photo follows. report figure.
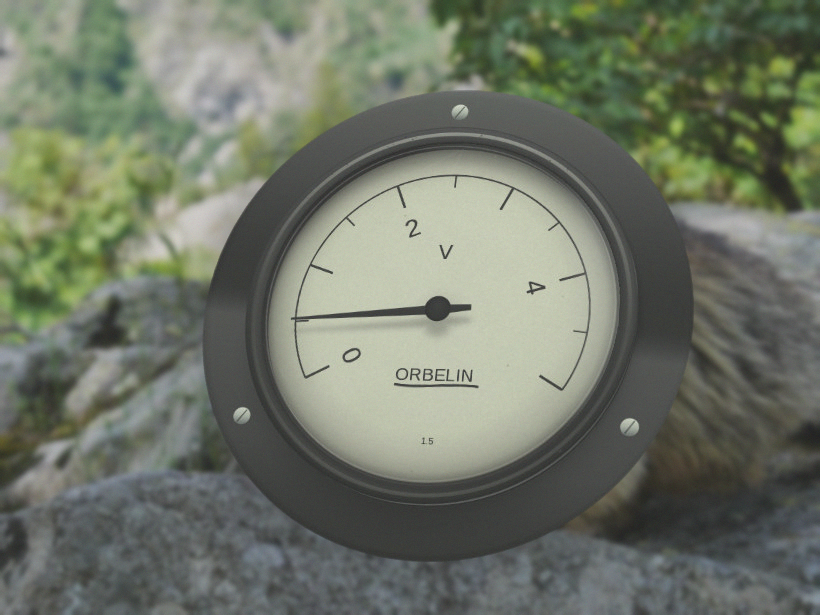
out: 0.5 V
